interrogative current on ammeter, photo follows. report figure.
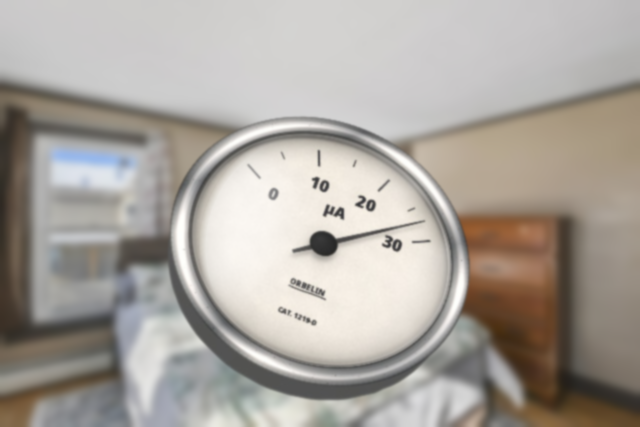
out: 27.5 µA
